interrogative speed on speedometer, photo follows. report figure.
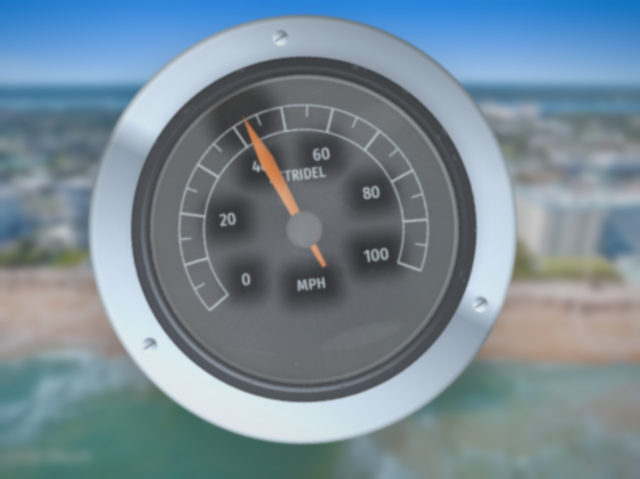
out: 42.5 mph
